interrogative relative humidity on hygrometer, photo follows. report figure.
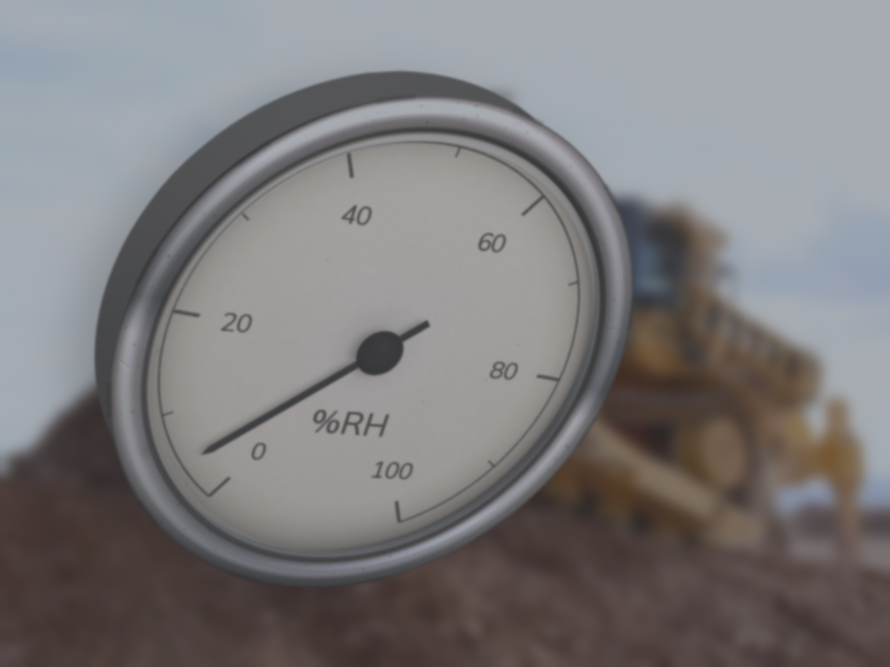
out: 5 %
